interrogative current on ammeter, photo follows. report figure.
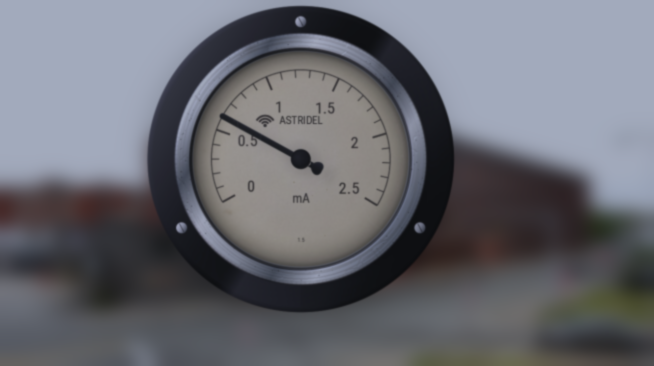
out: 0.6 mA
